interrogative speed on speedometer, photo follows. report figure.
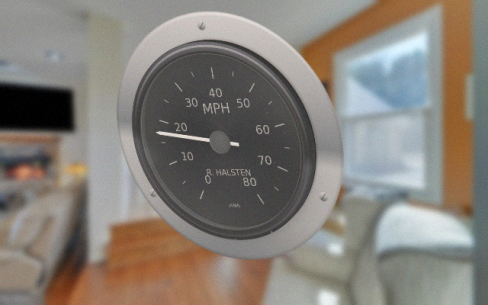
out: 17.5 mph
